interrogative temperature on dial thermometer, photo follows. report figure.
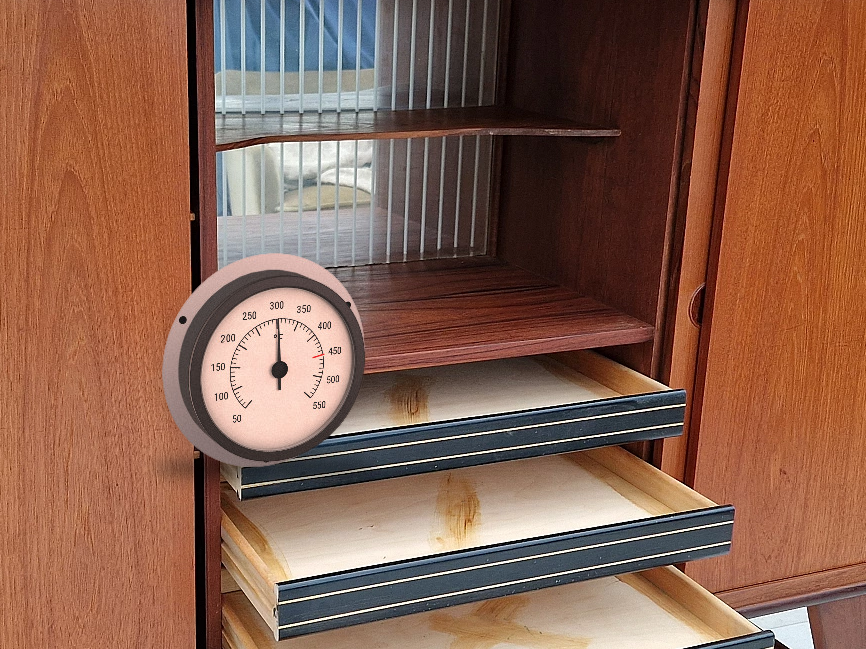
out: 300 °F
